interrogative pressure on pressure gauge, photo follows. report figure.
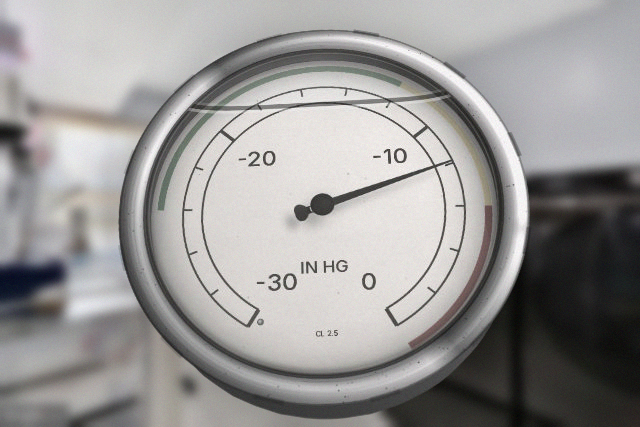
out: -8 inHg
